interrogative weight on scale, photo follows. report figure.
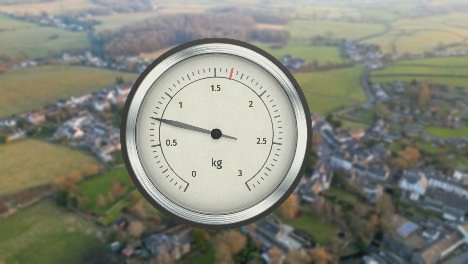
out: 0.75 kg
